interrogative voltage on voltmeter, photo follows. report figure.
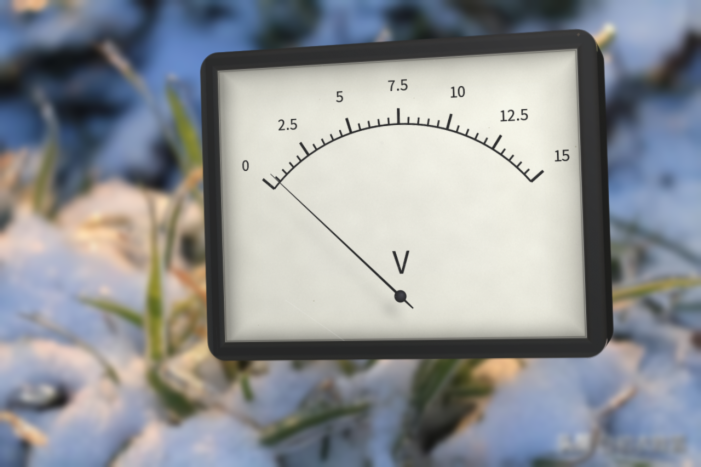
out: 0.5 V
